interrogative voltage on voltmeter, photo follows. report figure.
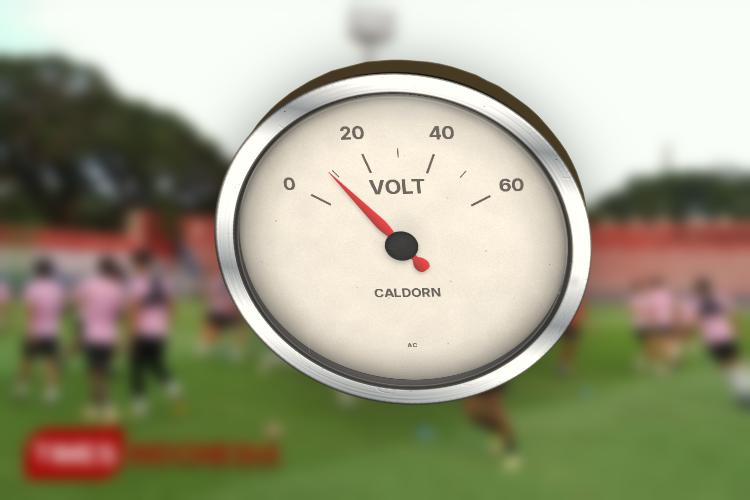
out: 10 V
